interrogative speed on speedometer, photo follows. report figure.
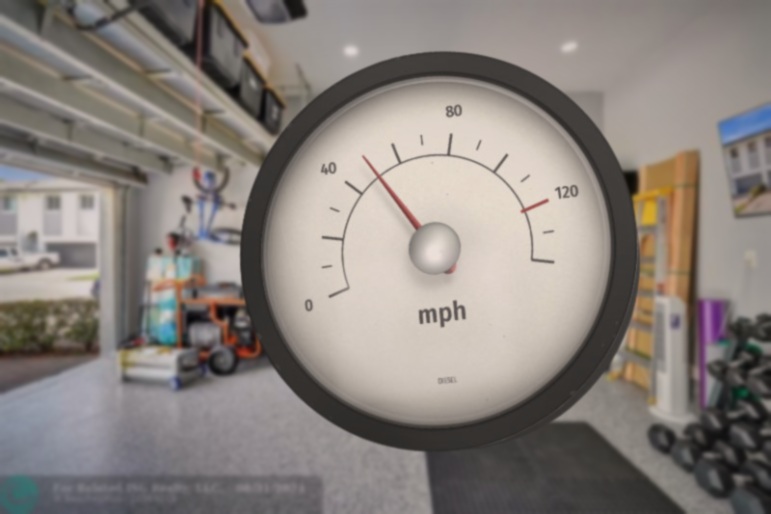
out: 50 mph
